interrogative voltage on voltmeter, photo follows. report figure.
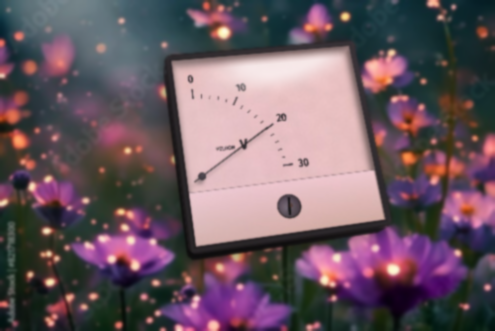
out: 20 V
